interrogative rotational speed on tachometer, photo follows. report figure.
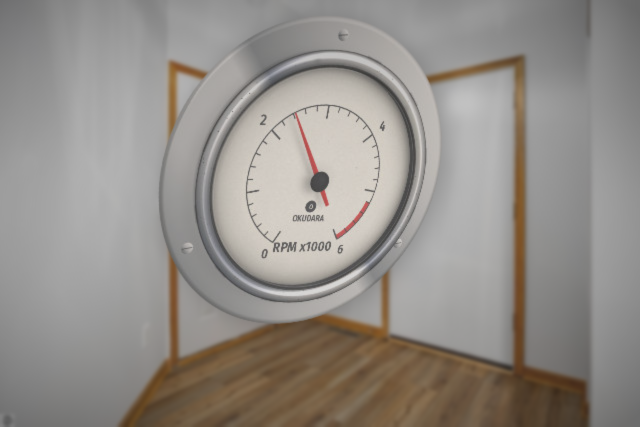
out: 2400 rpm
